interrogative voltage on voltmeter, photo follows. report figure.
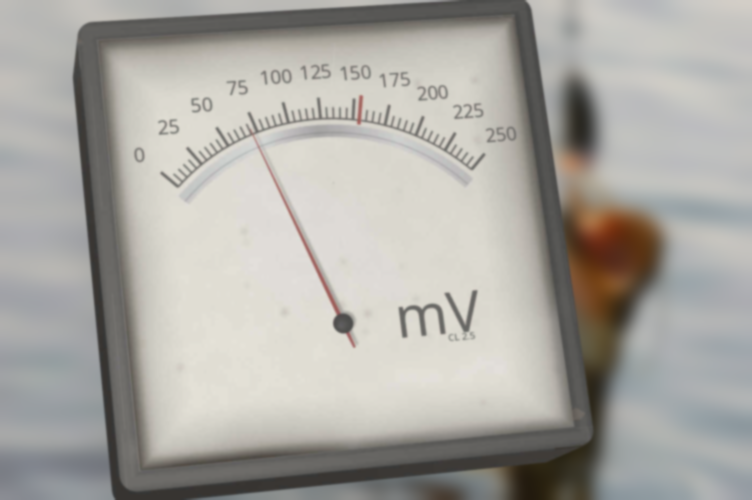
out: 70 mV
